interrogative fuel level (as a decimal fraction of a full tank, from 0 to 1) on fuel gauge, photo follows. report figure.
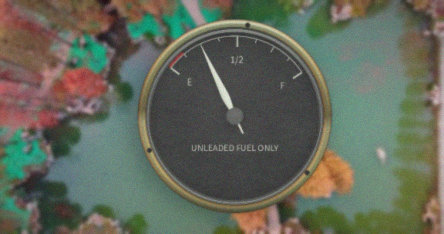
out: 0.25
